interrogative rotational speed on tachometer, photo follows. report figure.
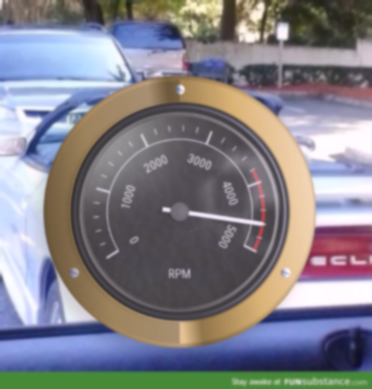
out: 4600 rpm
